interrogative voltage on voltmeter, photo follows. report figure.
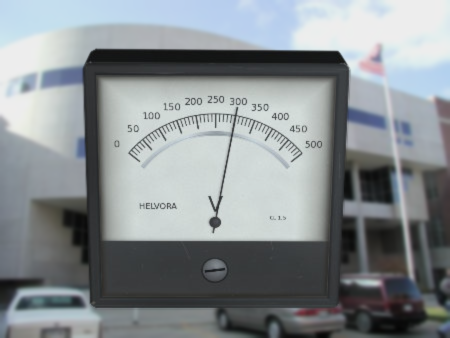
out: 300 V
